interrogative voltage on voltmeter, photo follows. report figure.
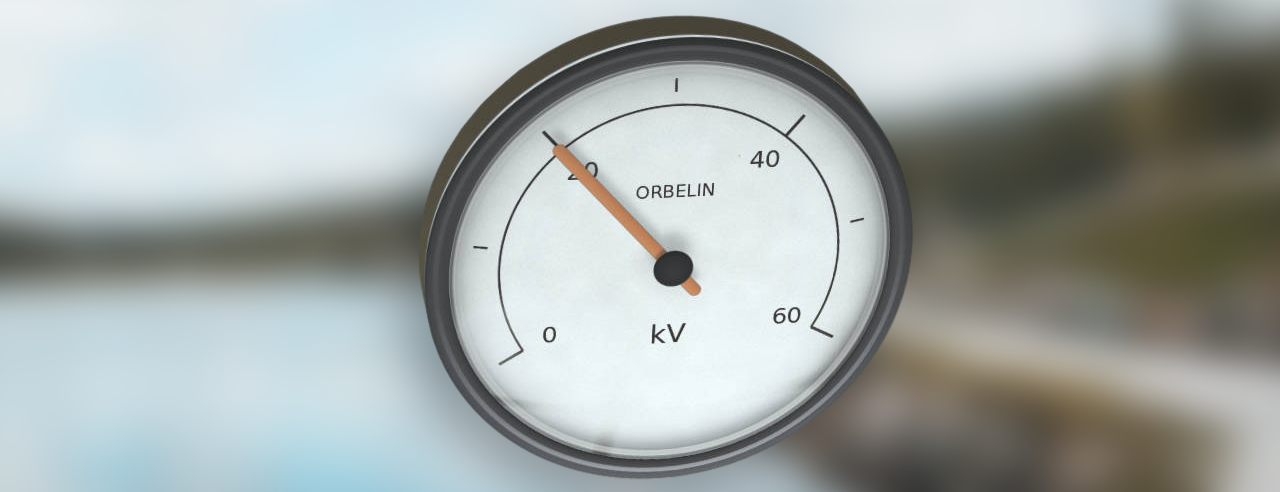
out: 20 kV
